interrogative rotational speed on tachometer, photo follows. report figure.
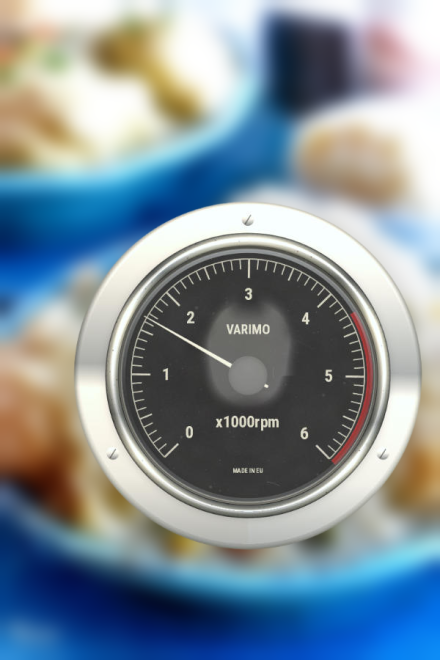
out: 1650 rpm
